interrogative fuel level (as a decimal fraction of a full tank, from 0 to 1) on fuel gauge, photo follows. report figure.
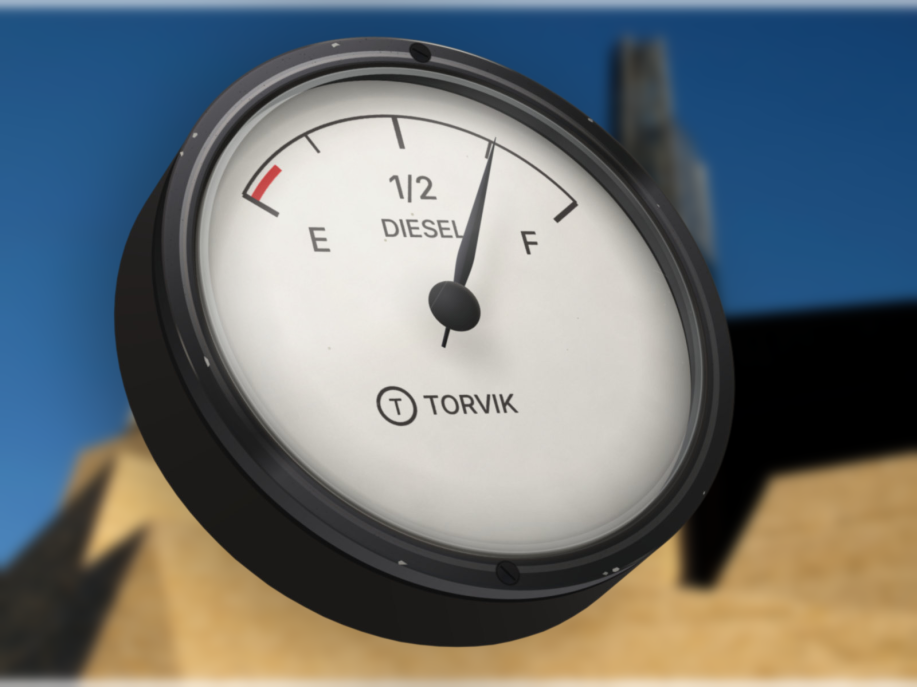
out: 0.75
